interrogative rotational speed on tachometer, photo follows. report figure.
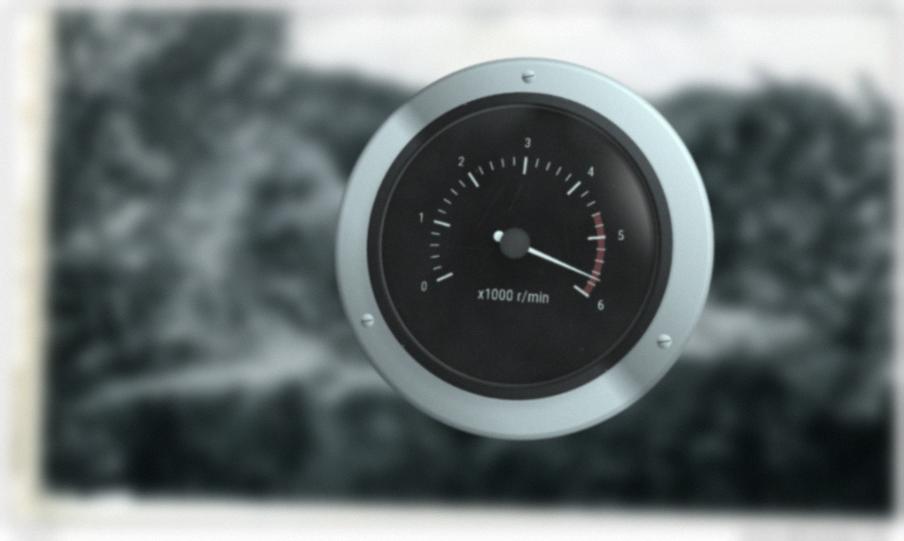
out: 5700 rpm
